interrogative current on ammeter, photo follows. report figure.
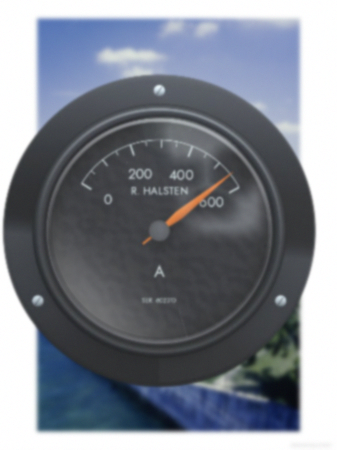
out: 550 A
